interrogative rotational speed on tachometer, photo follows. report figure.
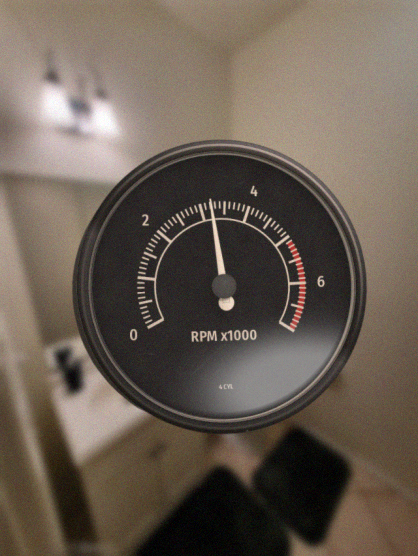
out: 3200 rpm
